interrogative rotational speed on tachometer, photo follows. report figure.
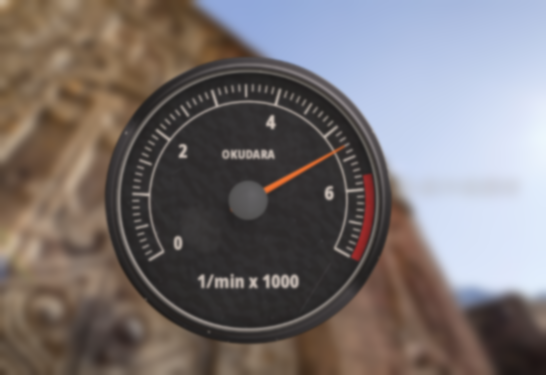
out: 5300 rpm
